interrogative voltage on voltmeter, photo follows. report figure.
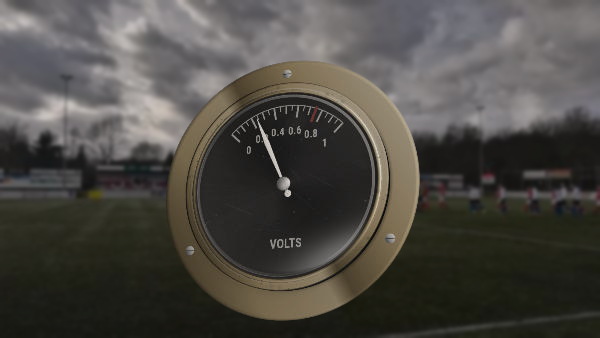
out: 0.25 V
